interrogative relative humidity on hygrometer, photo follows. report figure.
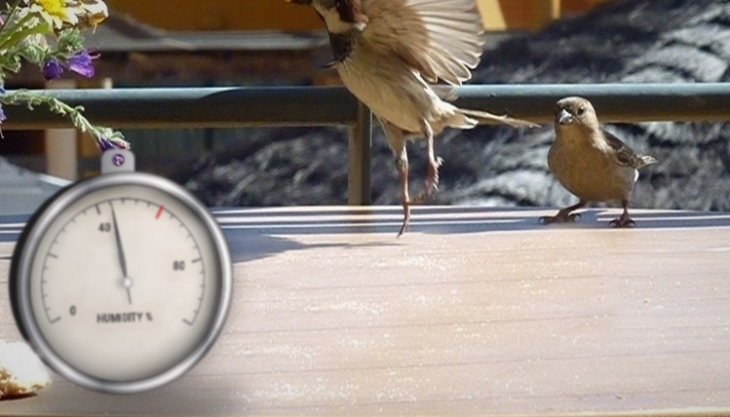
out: 44 %
